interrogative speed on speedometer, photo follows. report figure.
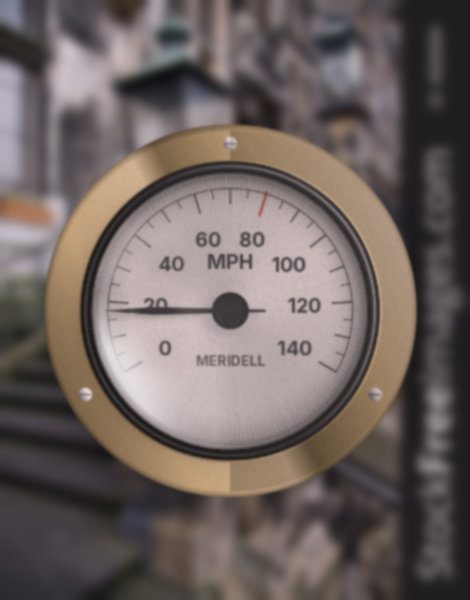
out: 17.5 mph
